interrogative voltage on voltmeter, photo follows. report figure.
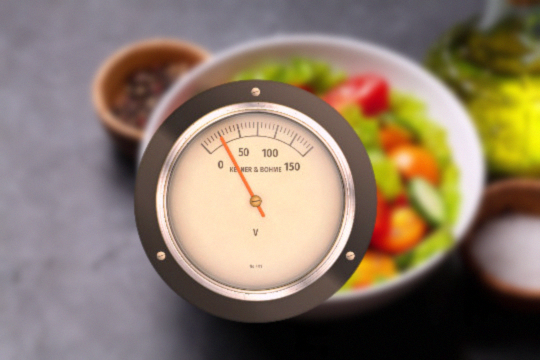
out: 25 V
